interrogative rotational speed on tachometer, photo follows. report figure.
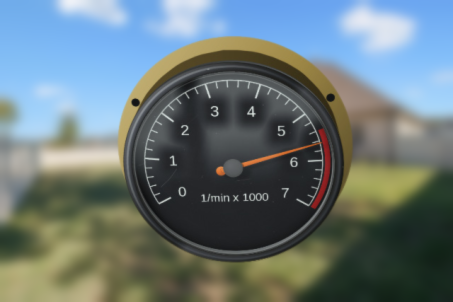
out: 5600 rpm
